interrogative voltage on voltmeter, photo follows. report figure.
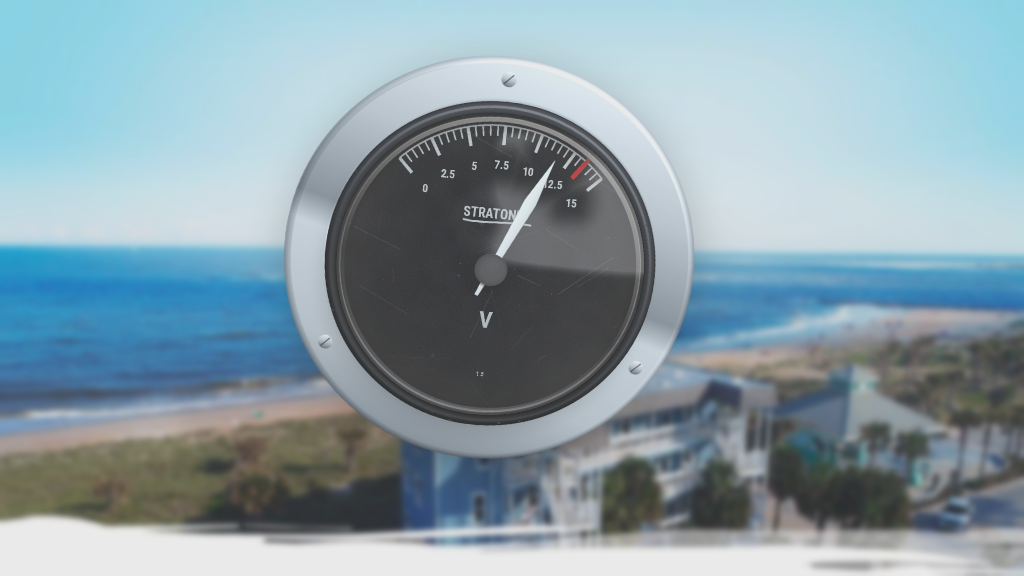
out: 11.5 V
